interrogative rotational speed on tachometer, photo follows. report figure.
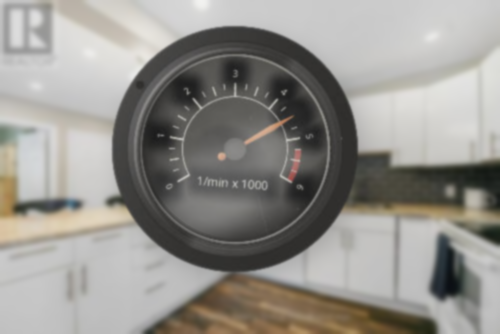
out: 4500 rpm
